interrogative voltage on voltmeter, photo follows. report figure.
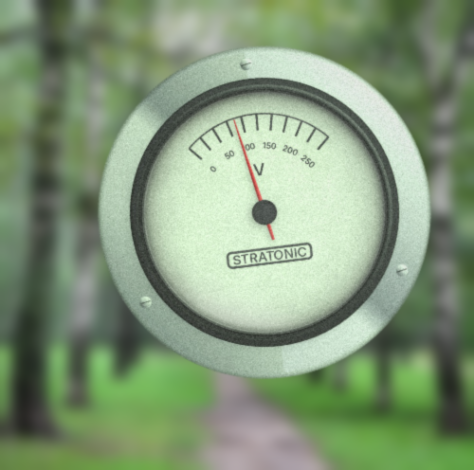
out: 87.5 V
